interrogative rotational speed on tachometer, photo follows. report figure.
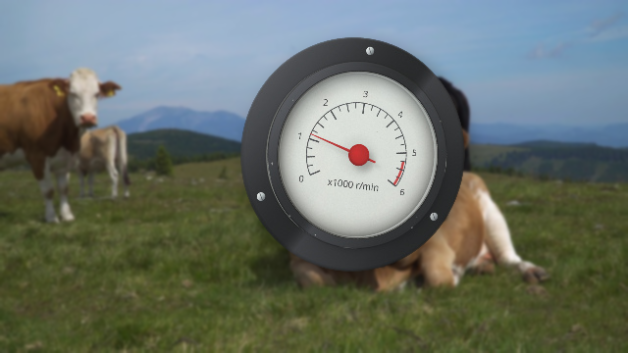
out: 1125 rpm
